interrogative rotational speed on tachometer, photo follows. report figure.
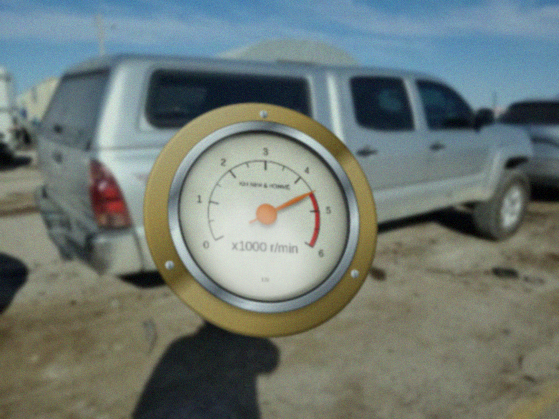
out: 4500 rpm
